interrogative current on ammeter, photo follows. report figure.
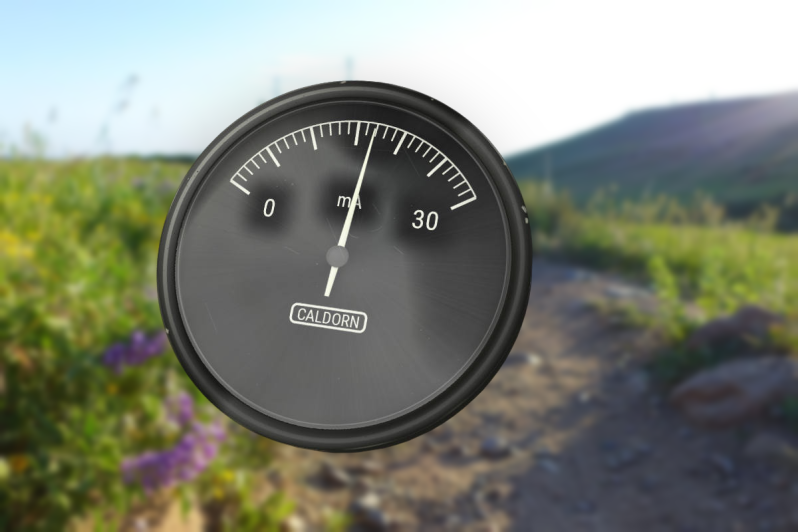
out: 17 mA
